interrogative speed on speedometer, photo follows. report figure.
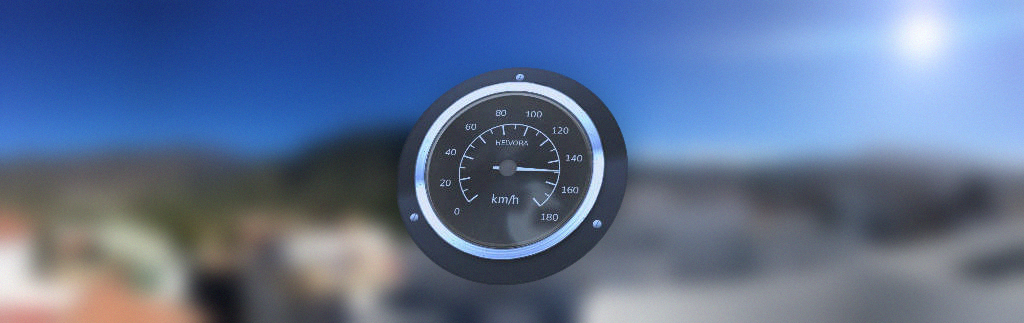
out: 150 km/h
